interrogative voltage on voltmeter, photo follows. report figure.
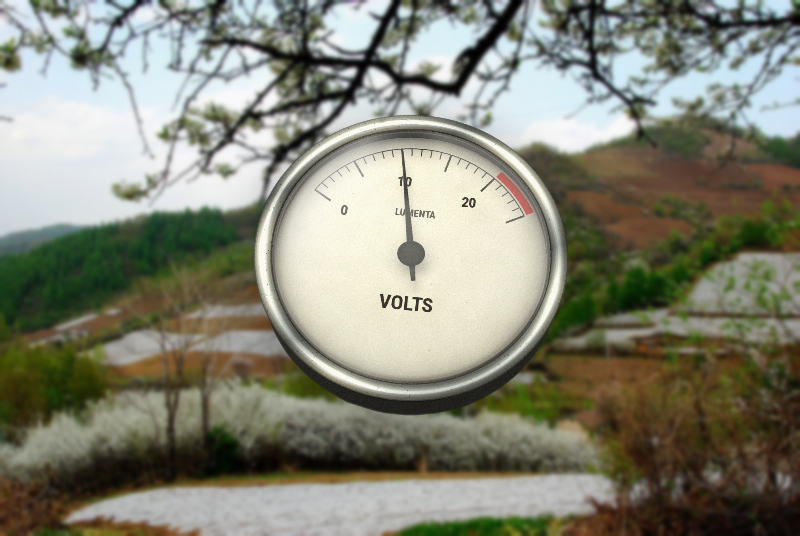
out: 10 V
